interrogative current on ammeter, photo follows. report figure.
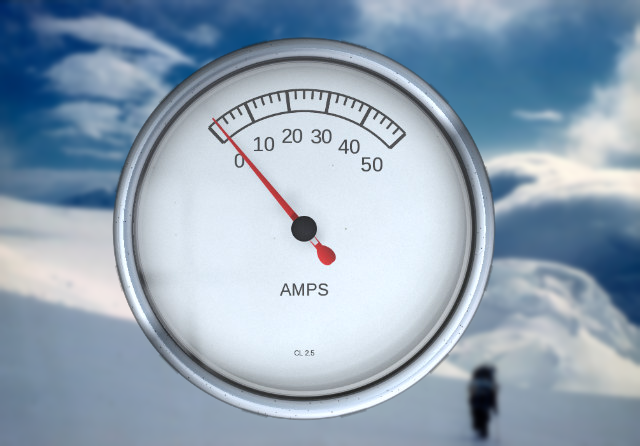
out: 2 A
